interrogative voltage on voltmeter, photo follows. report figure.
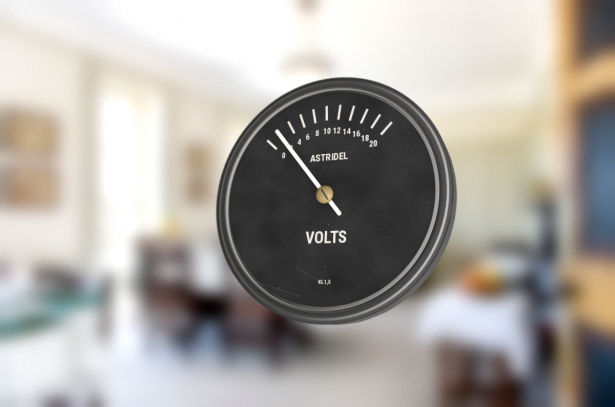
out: 2 V
